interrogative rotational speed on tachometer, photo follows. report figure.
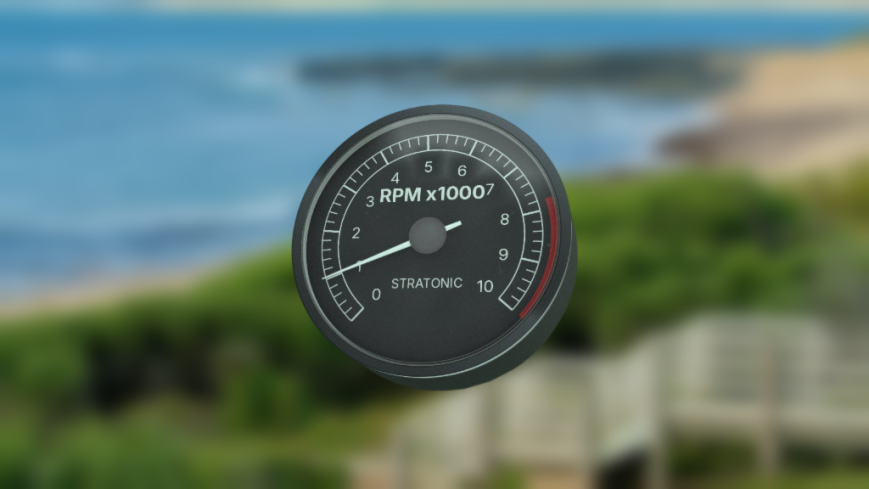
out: 1000 rpm
